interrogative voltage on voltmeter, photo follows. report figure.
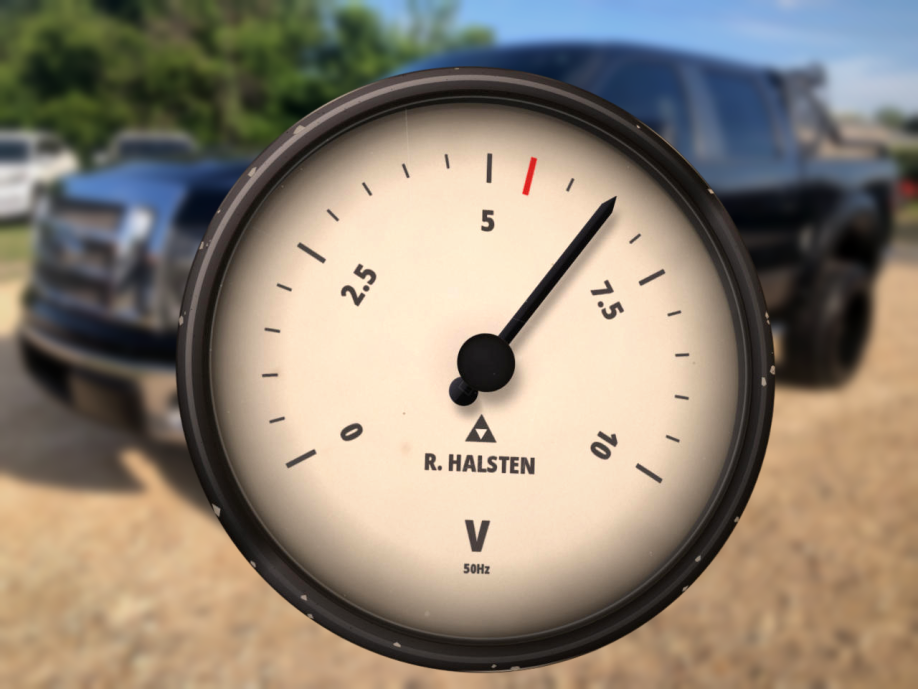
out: 6.5 V
